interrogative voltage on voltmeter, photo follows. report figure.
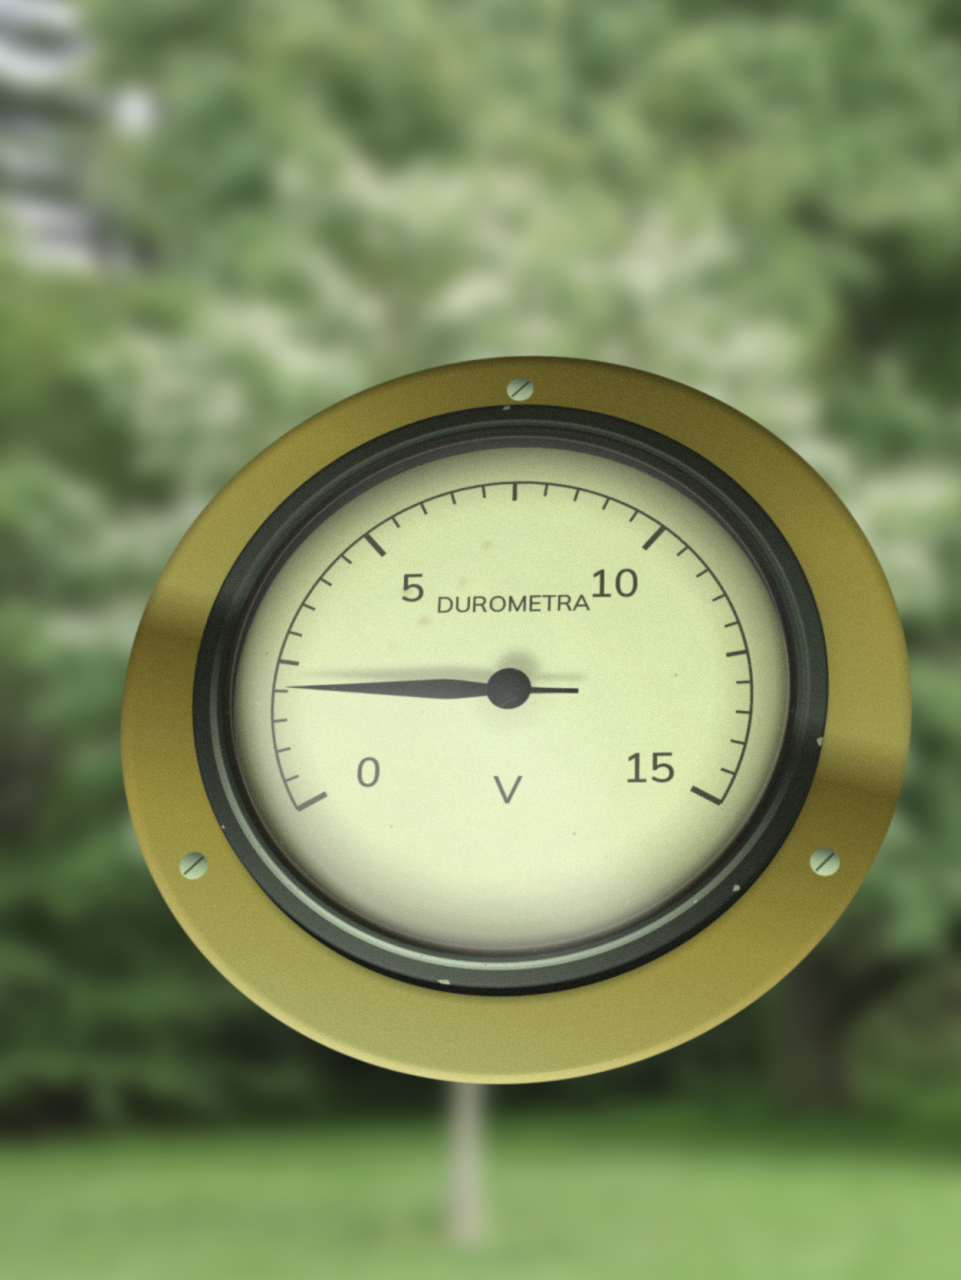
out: 2 V
